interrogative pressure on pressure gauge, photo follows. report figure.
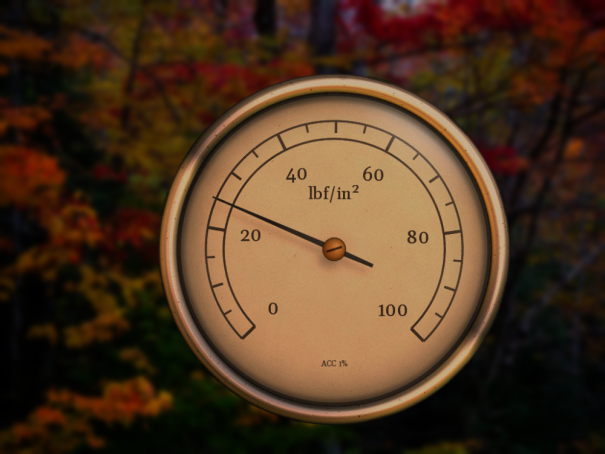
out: 25 psi
